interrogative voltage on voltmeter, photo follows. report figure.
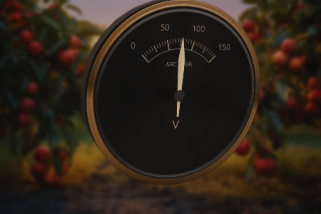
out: 75 V
